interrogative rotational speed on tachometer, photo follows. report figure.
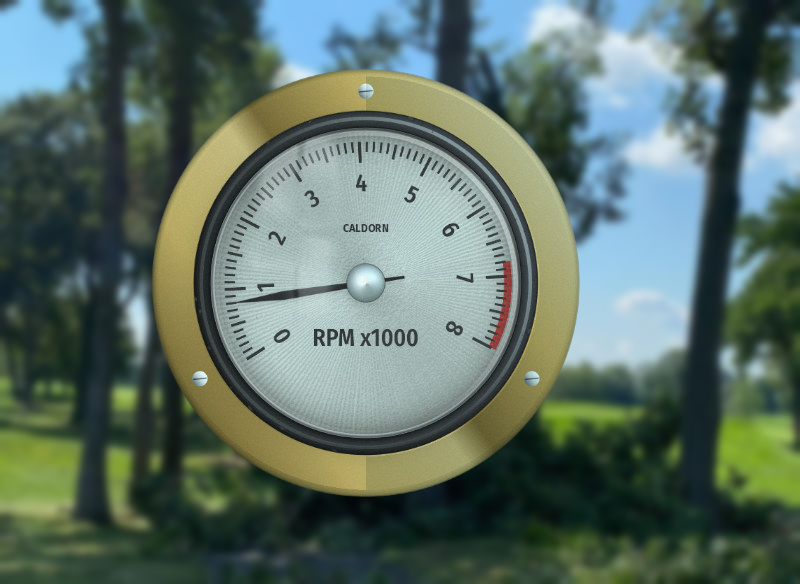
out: 800 rpm
